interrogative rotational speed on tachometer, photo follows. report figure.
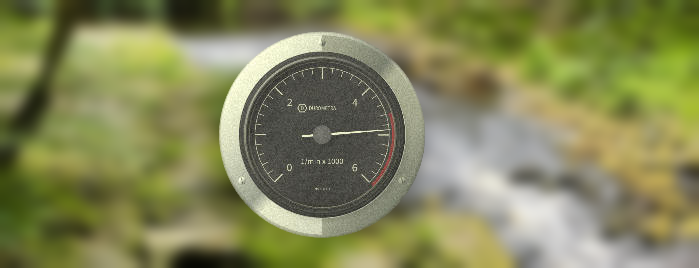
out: 4900 rpm
